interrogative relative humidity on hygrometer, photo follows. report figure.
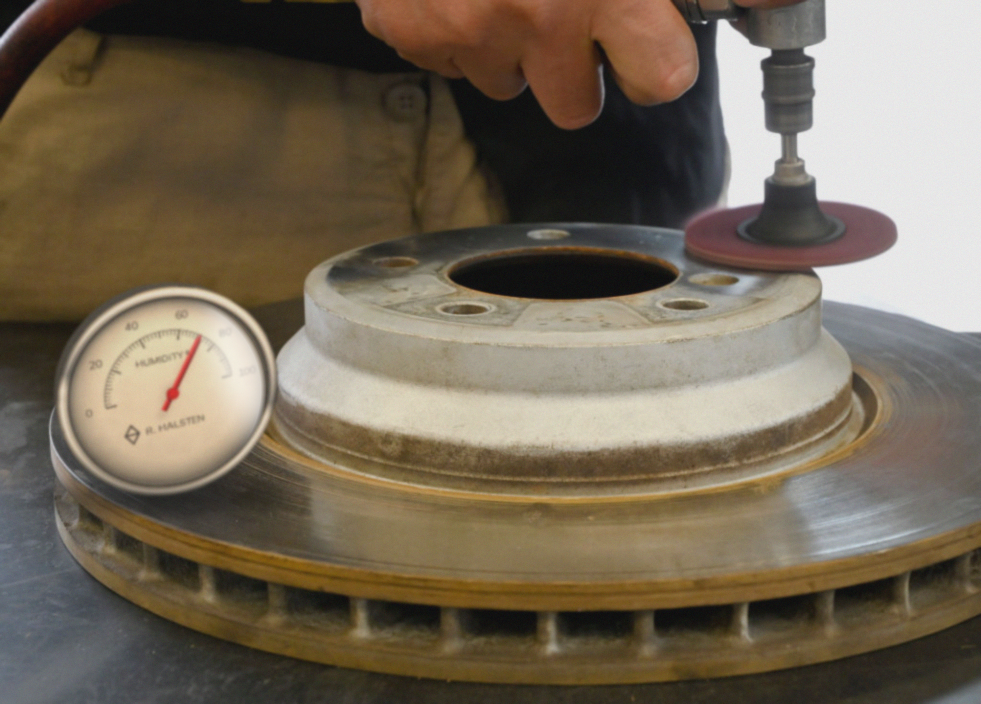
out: 70 %
